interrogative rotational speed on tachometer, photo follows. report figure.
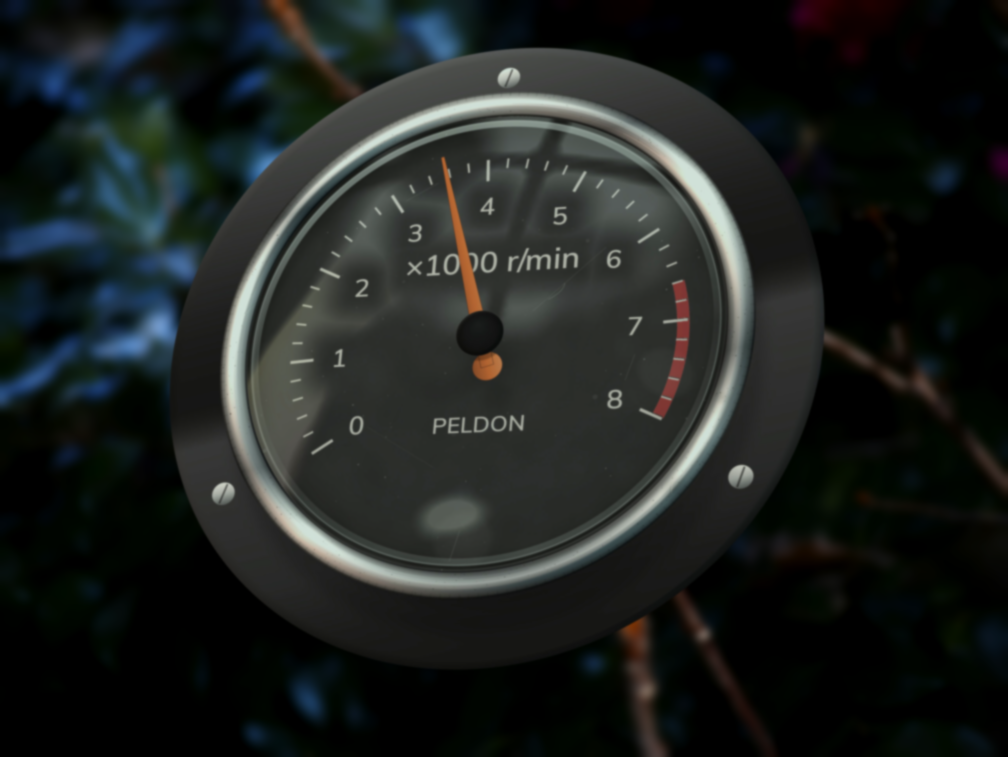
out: 3600 rpm
